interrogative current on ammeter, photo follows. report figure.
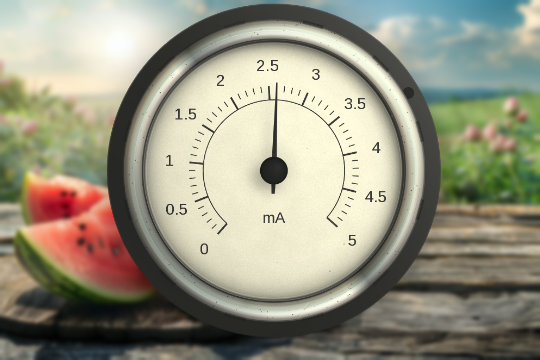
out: 2.6 mA
